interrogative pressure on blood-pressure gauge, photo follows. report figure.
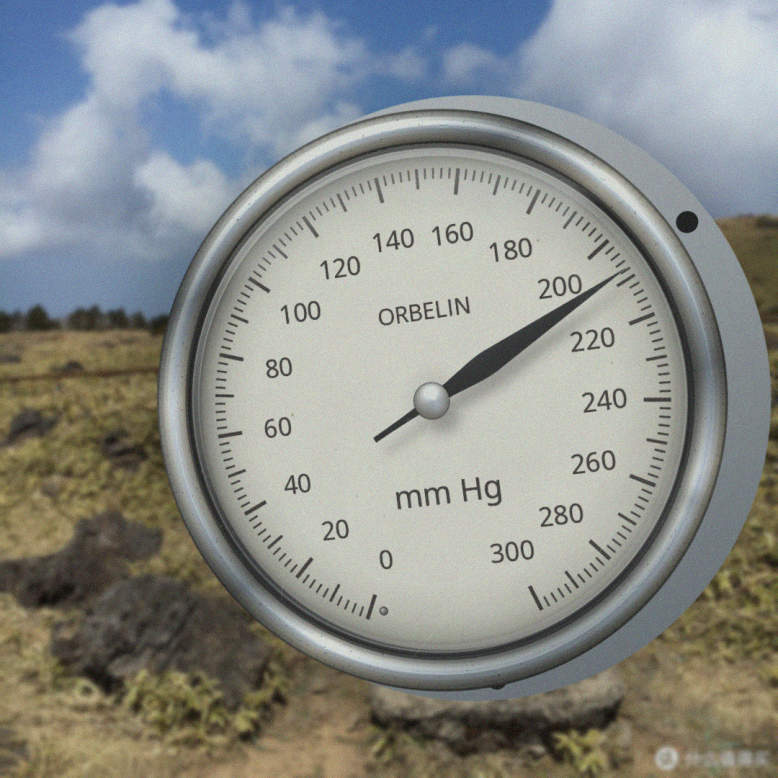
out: 208 mmHg
